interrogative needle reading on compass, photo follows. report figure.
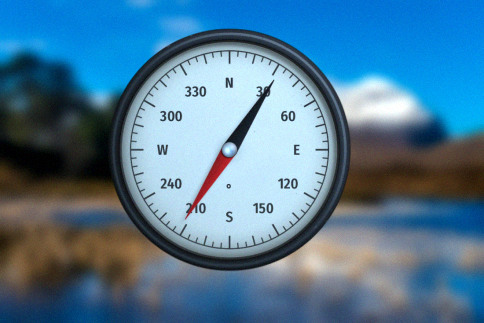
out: 212.5 °
